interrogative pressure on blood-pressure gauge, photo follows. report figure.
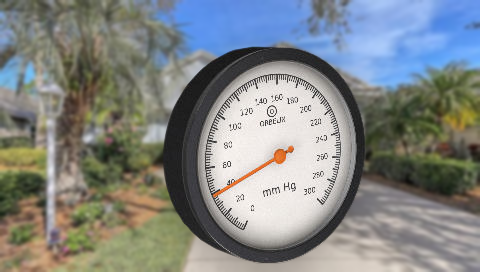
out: 40 mmHg
